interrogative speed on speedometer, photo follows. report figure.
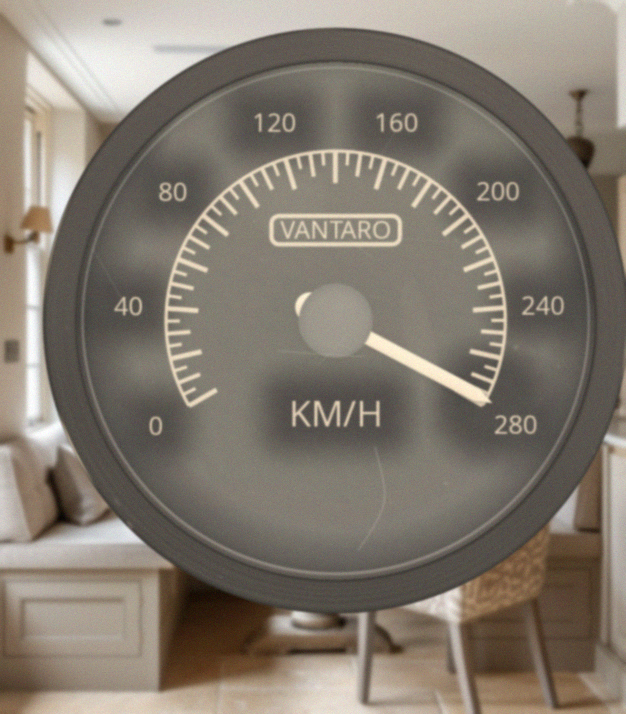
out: 277.5 km/h
